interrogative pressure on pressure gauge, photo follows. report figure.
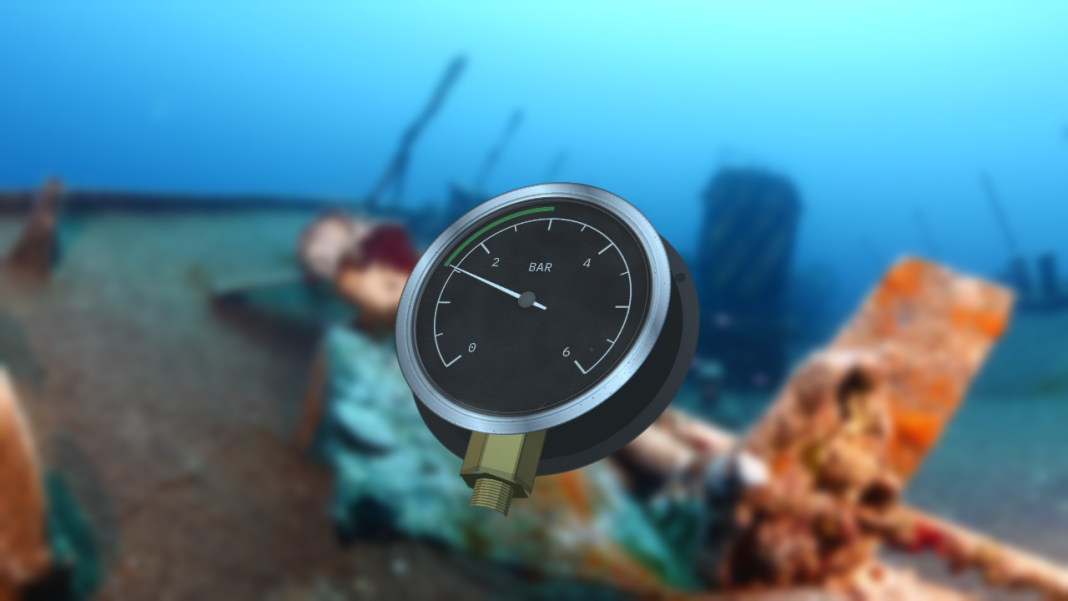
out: 1.5 bar
